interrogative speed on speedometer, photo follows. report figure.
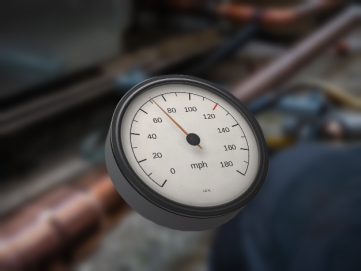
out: 70 mph
